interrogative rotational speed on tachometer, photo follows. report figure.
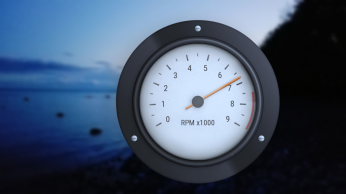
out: 6750 rpm
